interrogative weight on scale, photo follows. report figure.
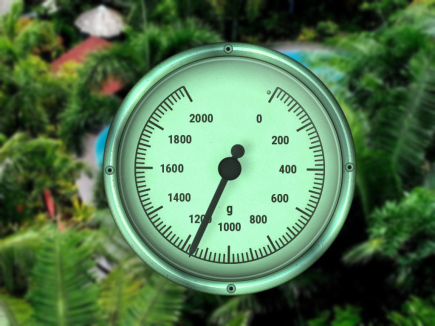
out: 1160 g
